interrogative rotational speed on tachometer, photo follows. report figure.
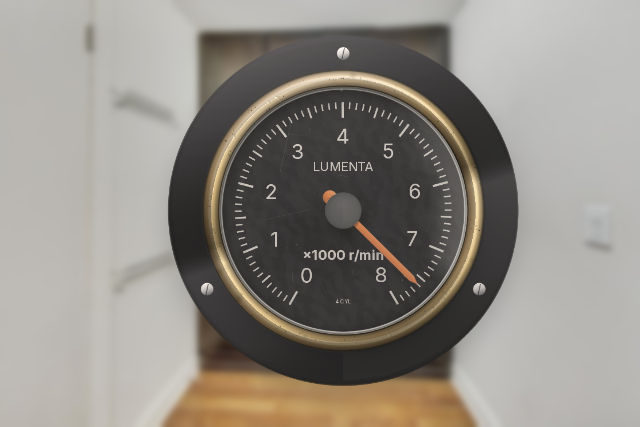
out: 7600 rpm
